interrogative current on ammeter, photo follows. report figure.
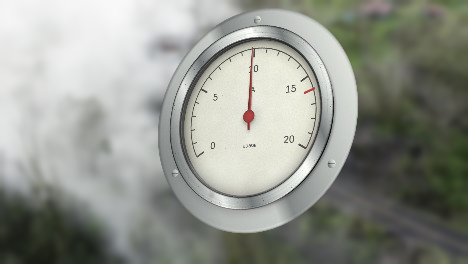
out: 10 A
